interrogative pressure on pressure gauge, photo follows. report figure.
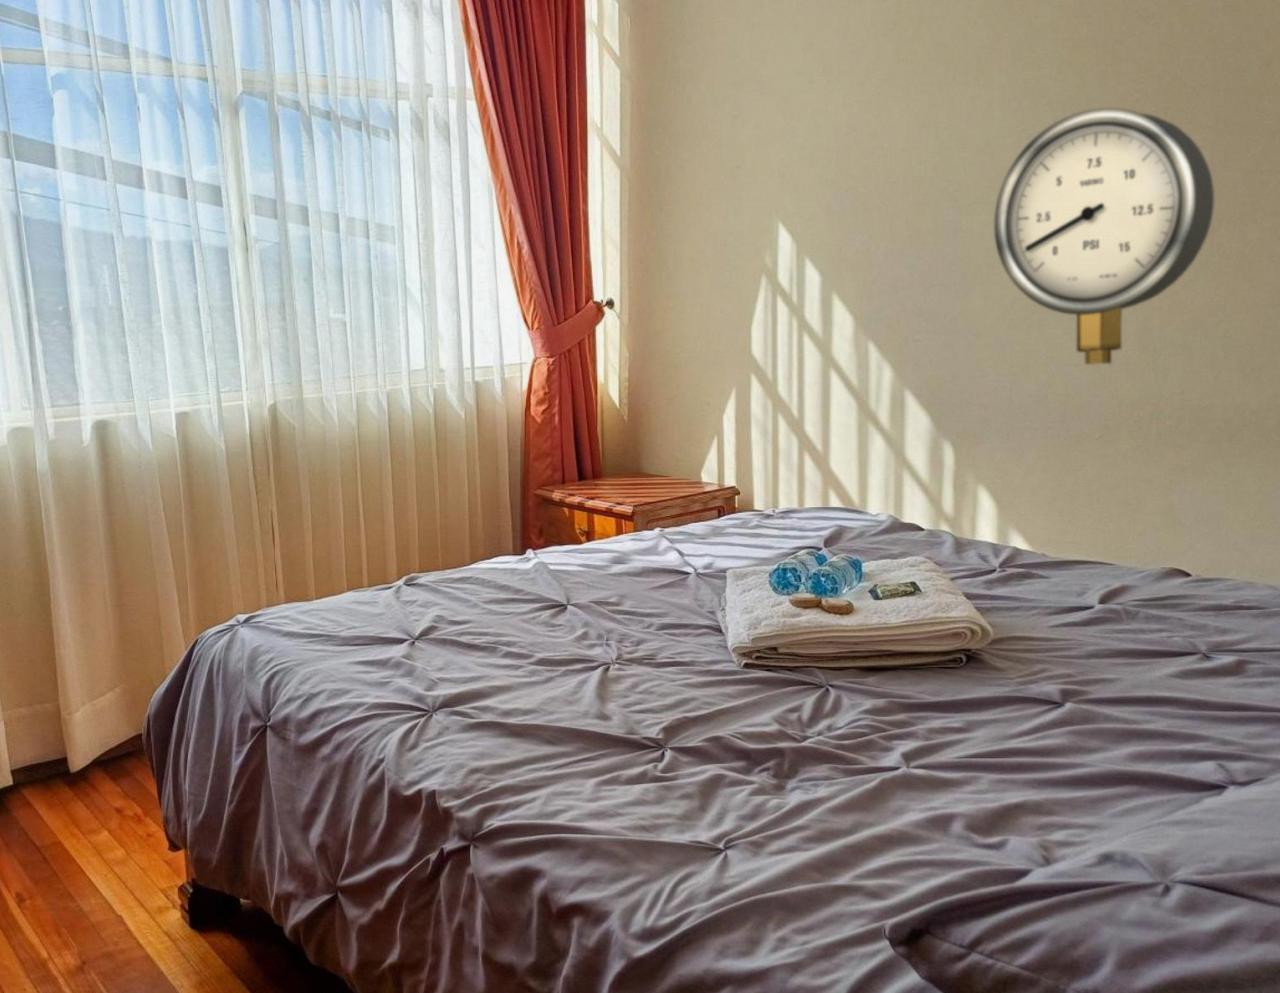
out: 1 psi
